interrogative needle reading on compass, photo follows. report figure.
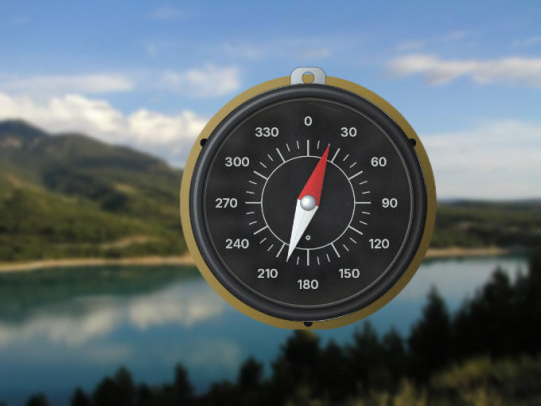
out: 20 °
